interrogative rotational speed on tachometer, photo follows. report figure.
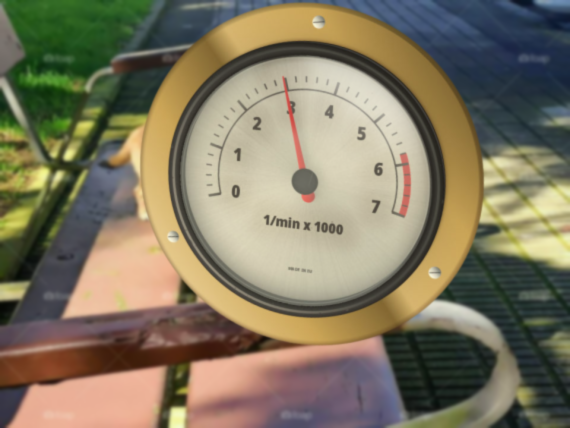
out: 3000 rpm
